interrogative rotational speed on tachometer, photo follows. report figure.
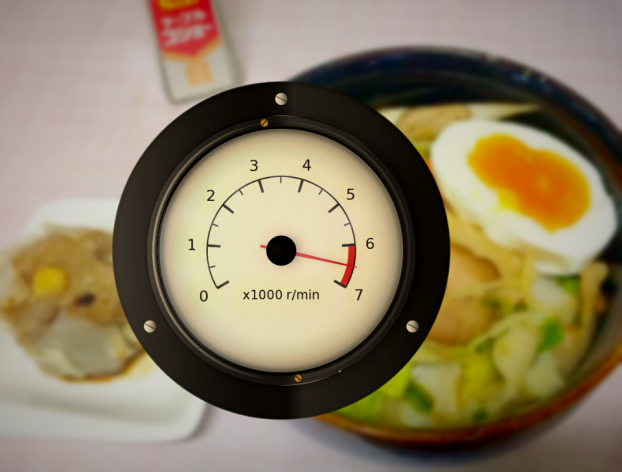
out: 6500 rpm
